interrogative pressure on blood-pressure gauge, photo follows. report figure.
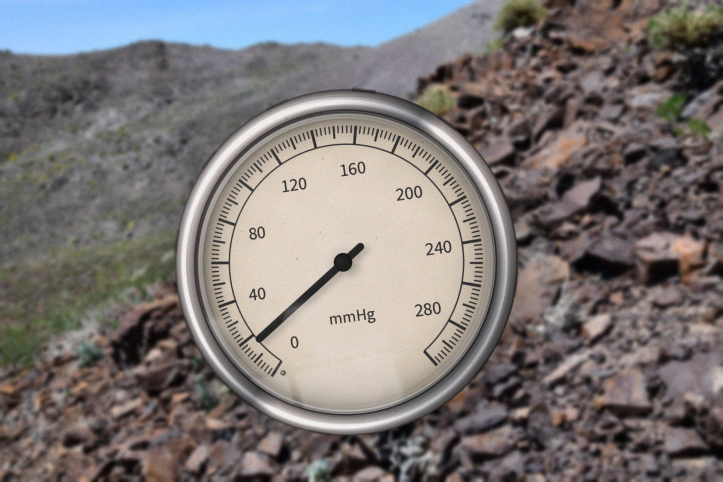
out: 16 mmHg
